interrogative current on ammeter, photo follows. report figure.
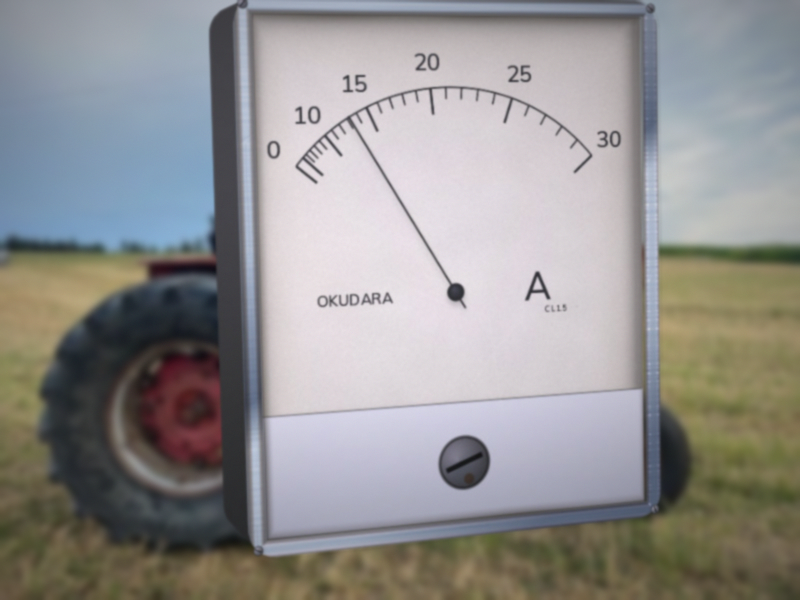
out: 13 A
